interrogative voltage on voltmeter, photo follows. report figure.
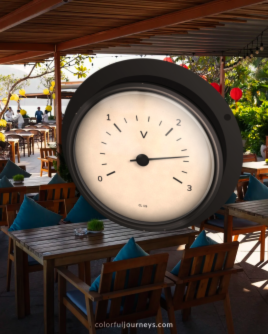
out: 2.5 V
